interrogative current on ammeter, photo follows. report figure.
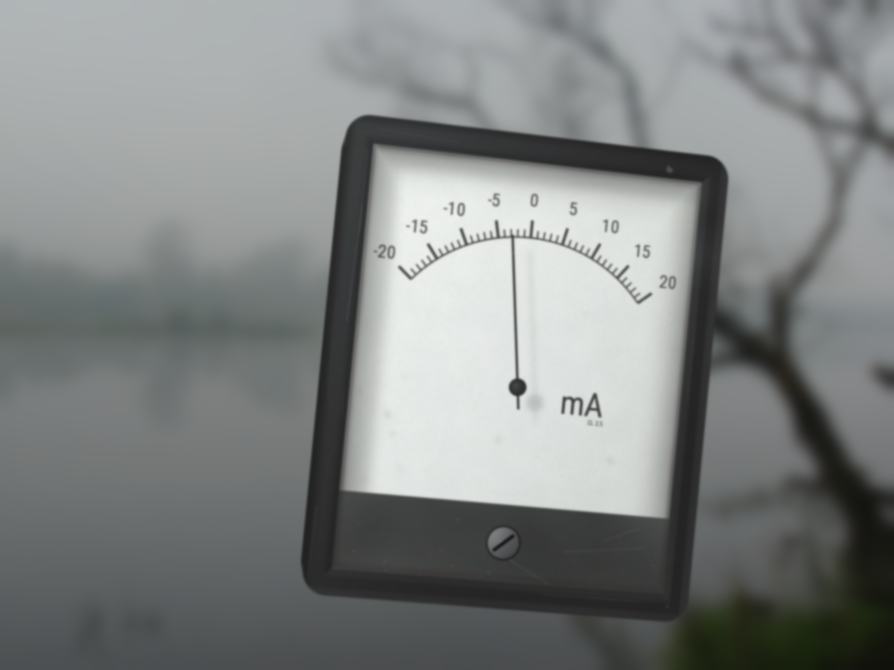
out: -3 mA
